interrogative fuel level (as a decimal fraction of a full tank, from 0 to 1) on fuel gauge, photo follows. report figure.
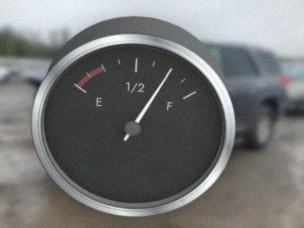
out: 0.75
